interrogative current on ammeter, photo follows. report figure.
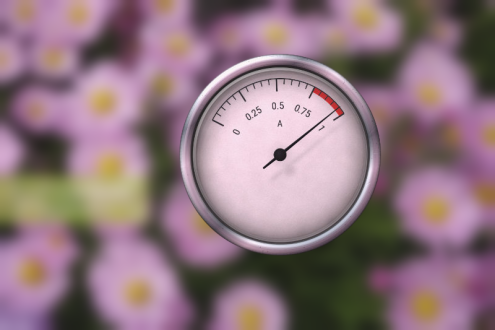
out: 0.95 A
